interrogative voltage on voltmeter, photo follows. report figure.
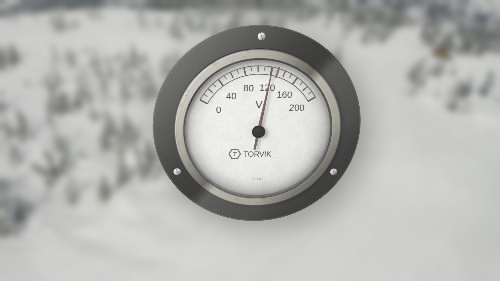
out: 120 V
